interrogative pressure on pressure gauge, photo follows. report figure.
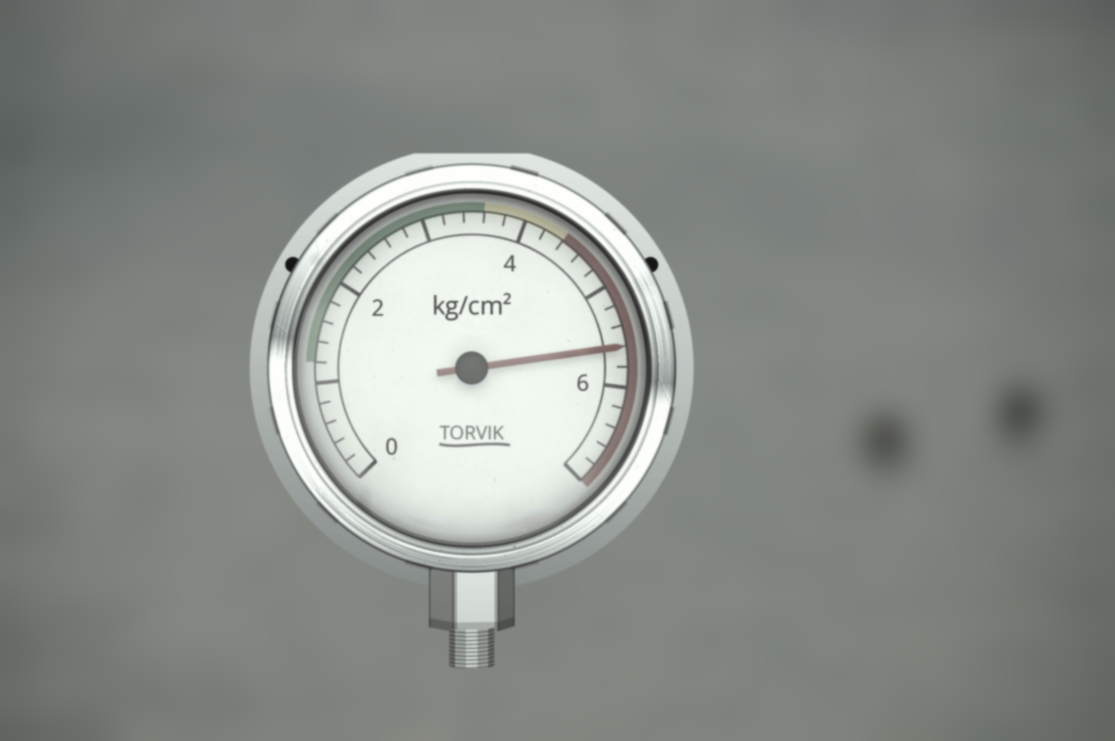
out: 5.6 kg/cm²
